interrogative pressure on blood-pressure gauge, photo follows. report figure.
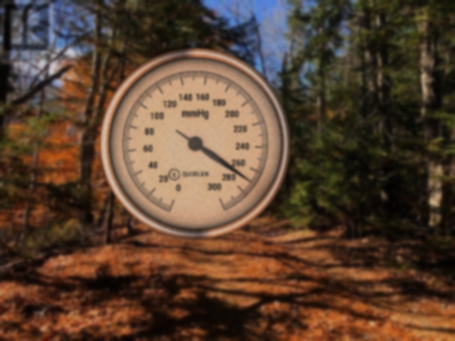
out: 270 mmHg
